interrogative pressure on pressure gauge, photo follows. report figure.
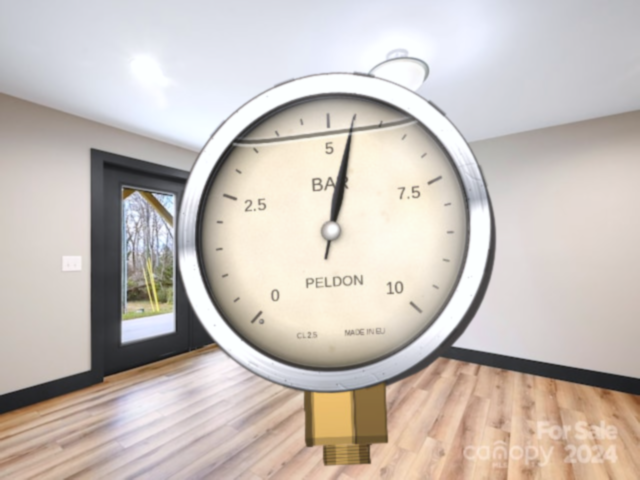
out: 5.5 bar
